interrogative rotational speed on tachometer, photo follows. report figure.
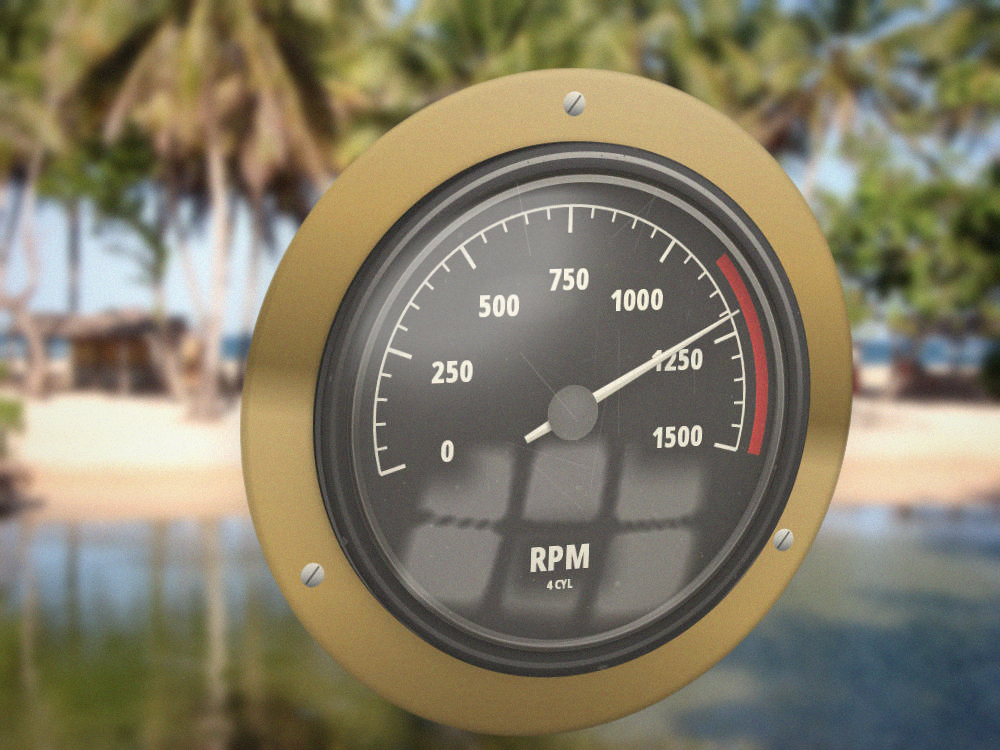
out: 1200 rpm
